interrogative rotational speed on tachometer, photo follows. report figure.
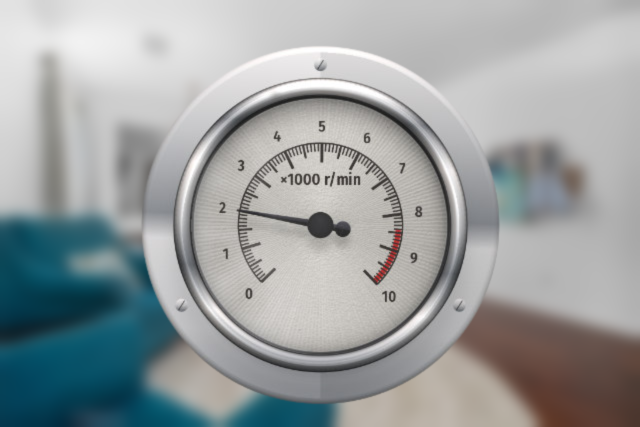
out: 2000 rpm
